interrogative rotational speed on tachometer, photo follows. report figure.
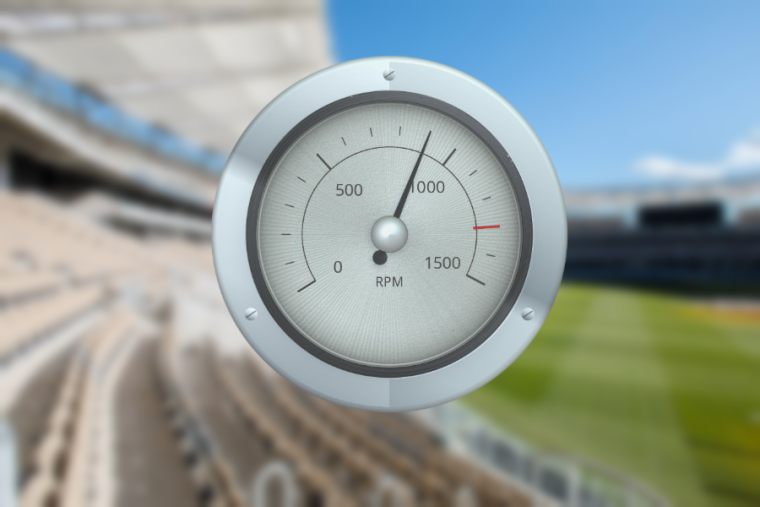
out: 900 rpm
